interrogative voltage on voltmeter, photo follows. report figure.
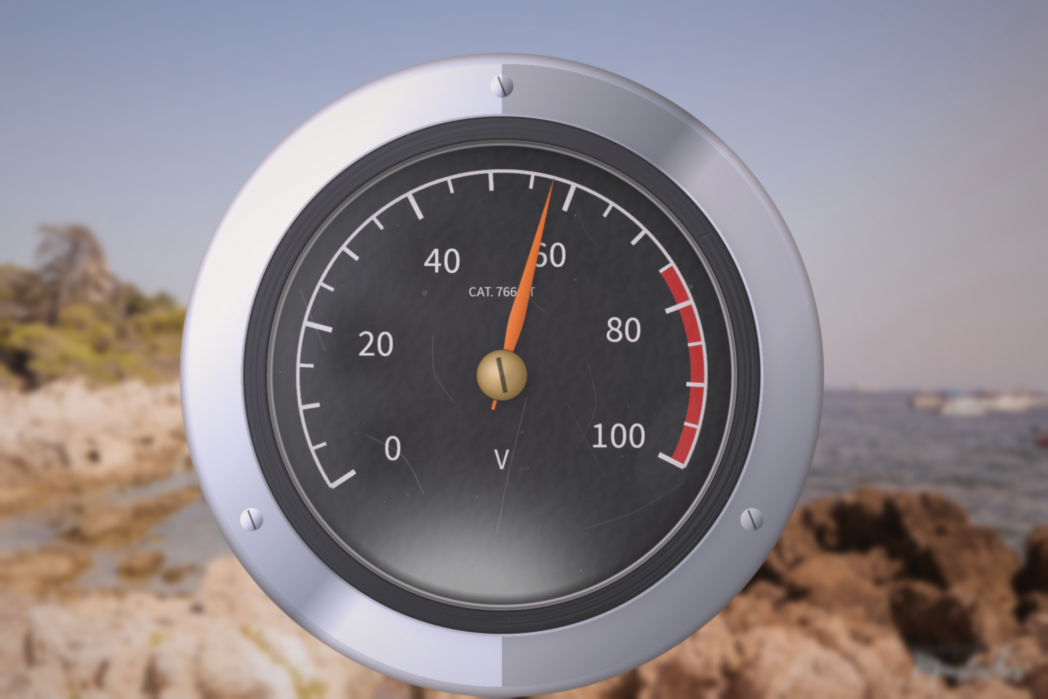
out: 57.5 V
